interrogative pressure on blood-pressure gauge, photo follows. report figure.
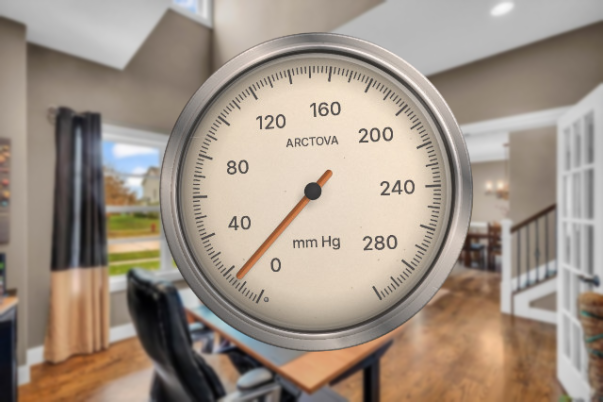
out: 14 mmHg
